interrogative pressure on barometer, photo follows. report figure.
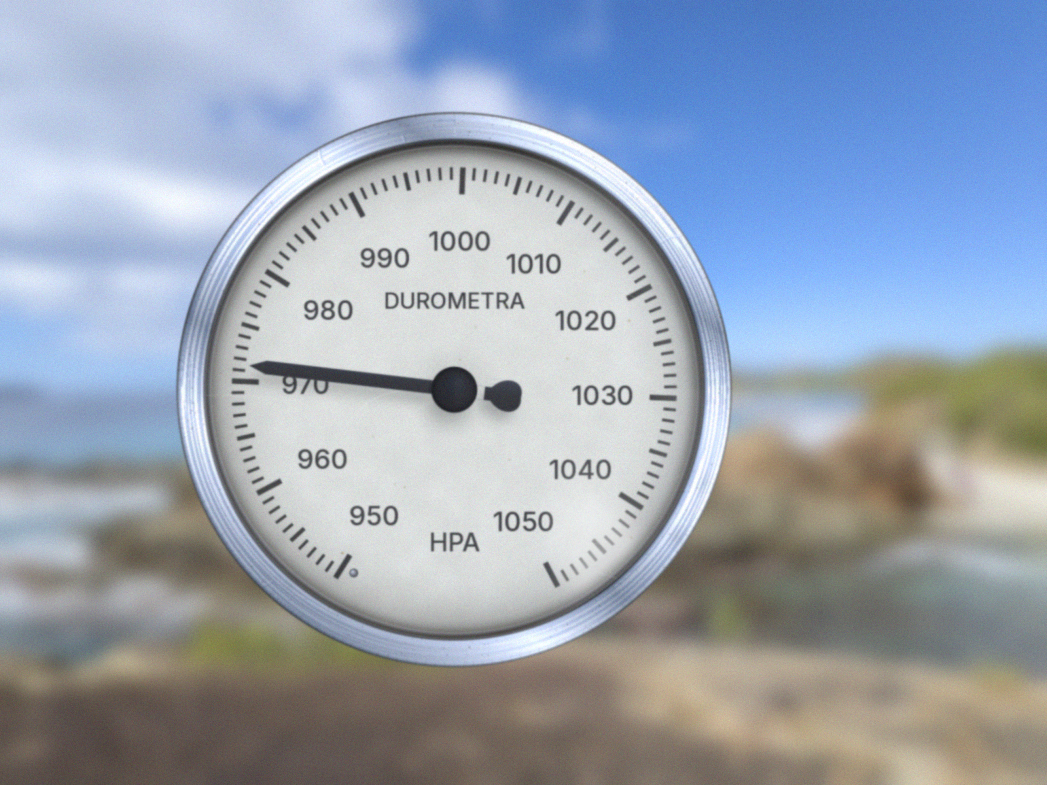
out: 971.5 hPa
